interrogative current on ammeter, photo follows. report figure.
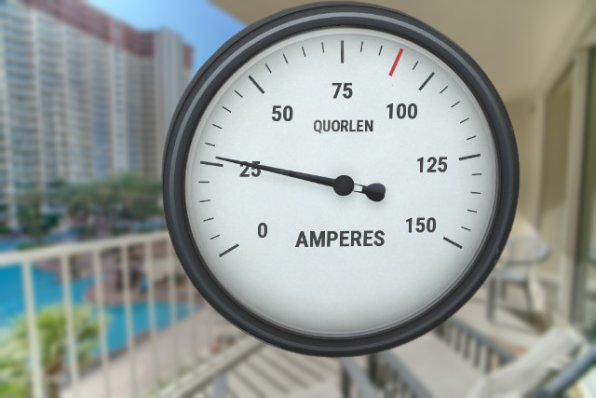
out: 27.5 A
